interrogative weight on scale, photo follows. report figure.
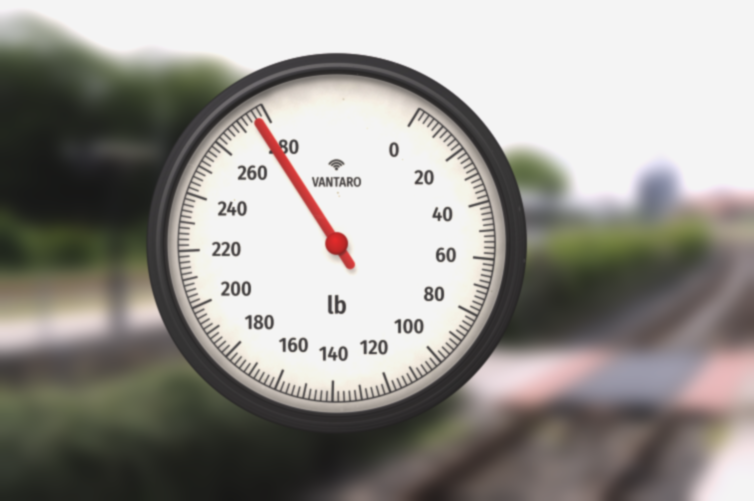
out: 276 lb
